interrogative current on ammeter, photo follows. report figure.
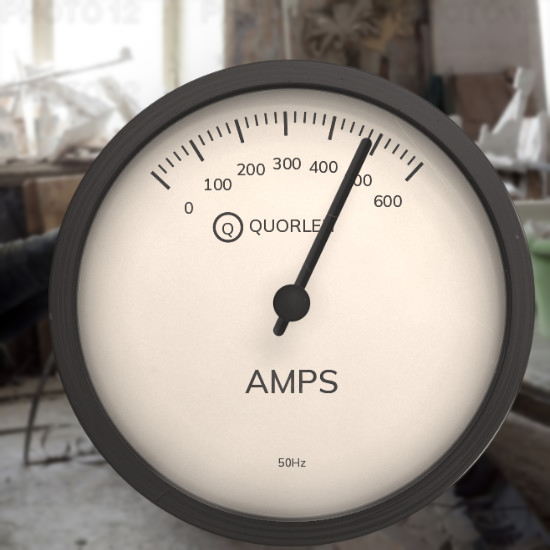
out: 480 A
